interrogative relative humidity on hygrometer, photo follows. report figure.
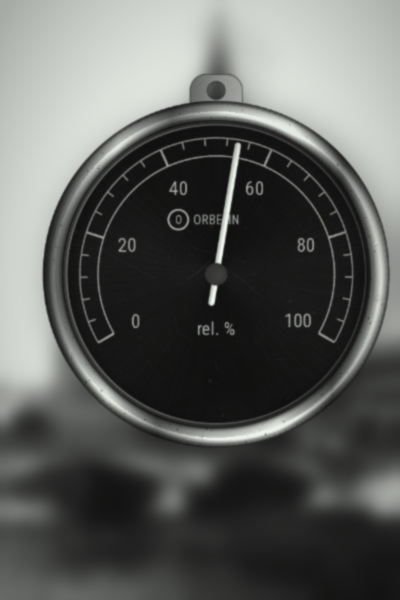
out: 54 %
